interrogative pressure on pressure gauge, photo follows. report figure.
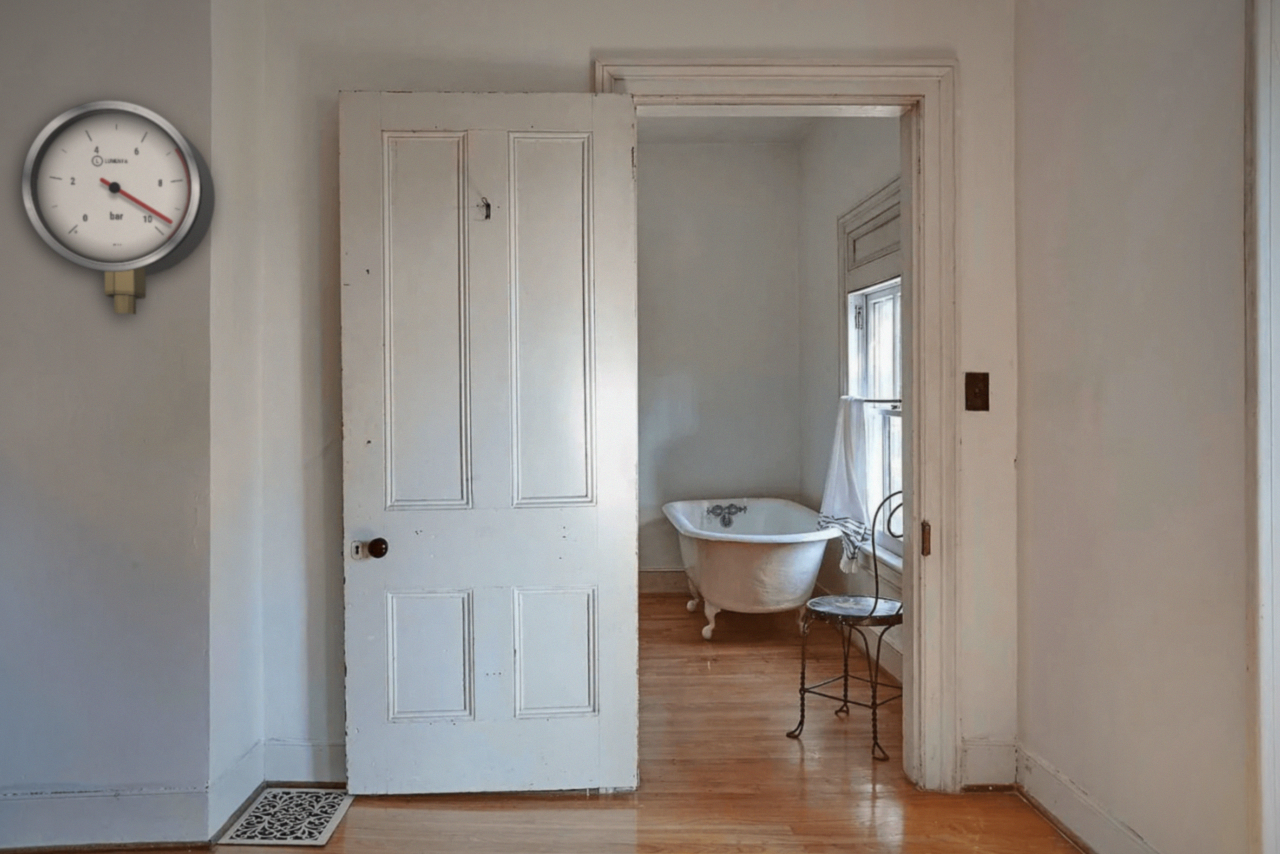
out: 9.5 bar
